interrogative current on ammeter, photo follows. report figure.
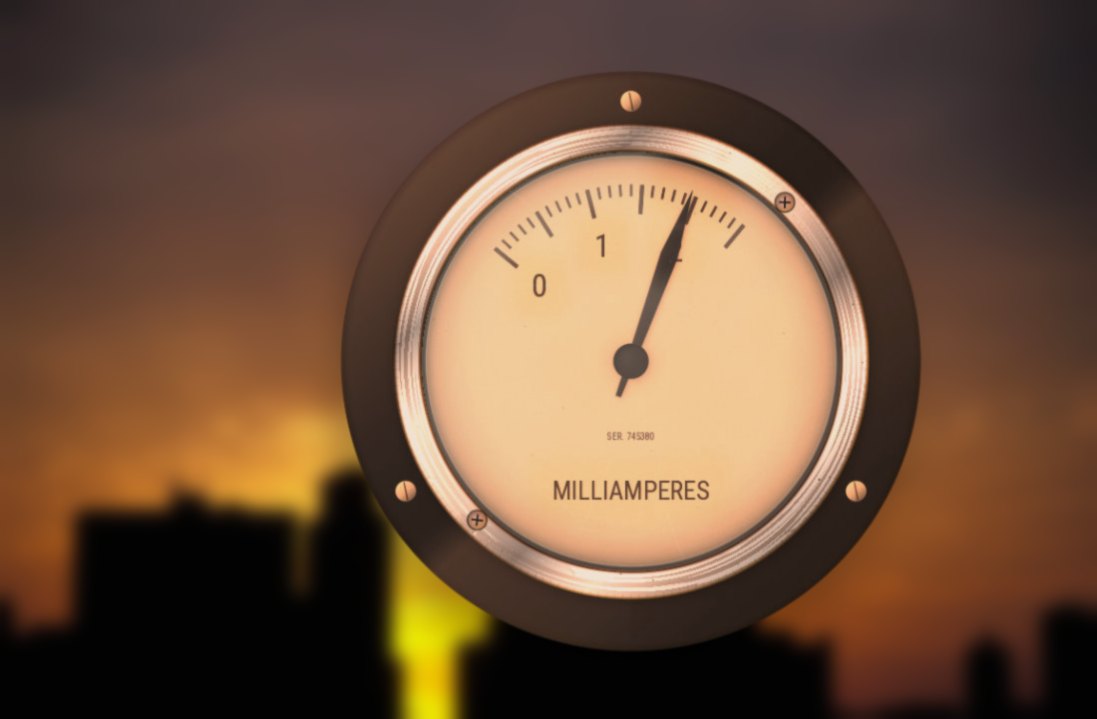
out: 1.95 mA
